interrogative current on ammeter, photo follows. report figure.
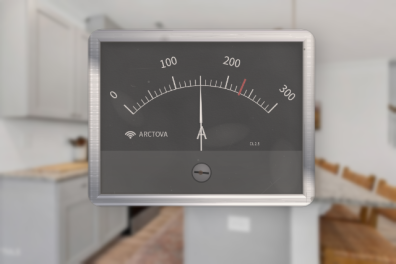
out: 150 A
